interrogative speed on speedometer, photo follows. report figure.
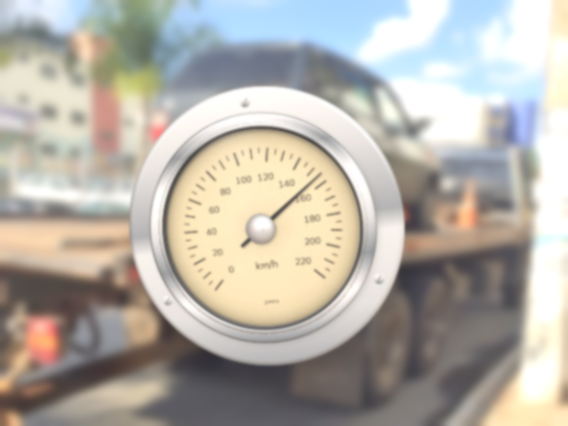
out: 155 km/h
